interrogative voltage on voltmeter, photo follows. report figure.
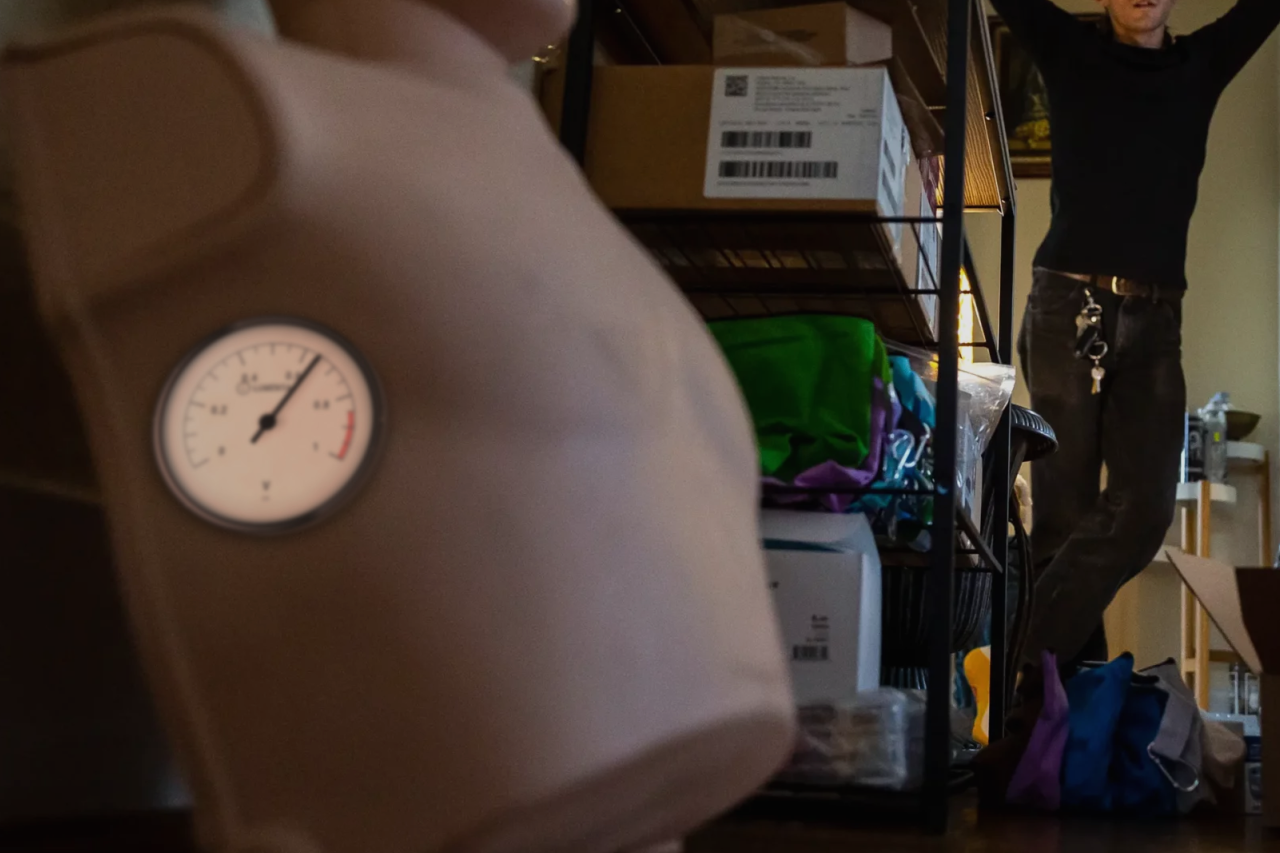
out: 0.65 V
